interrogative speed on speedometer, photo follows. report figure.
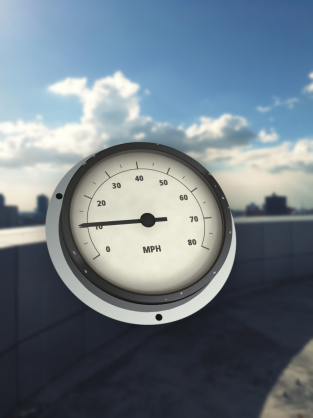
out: 10 mph
